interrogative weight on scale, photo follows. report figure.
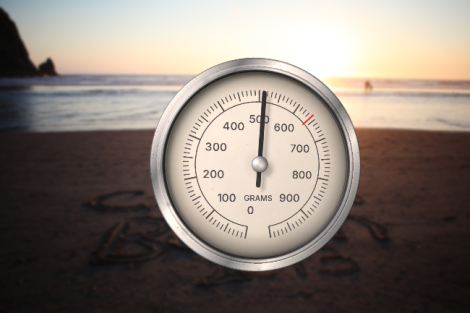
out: 510 g
